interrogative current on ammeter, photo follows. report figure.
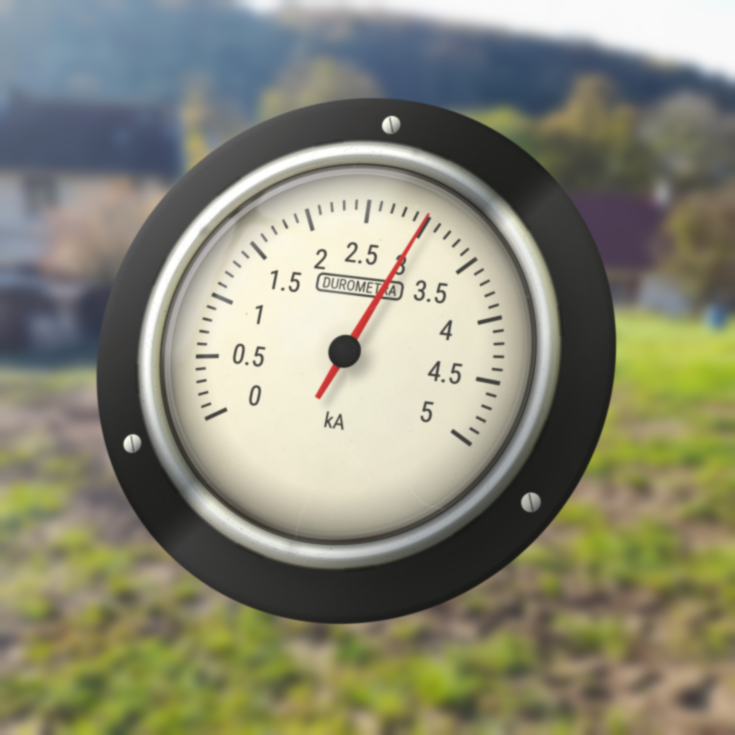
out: 3 kA
